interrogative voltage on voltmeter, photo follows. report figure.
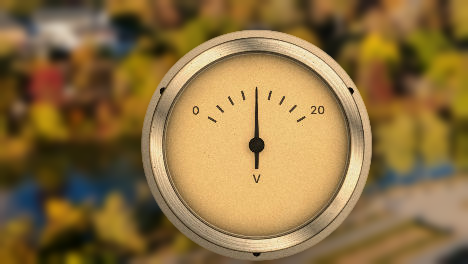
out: 10 V
